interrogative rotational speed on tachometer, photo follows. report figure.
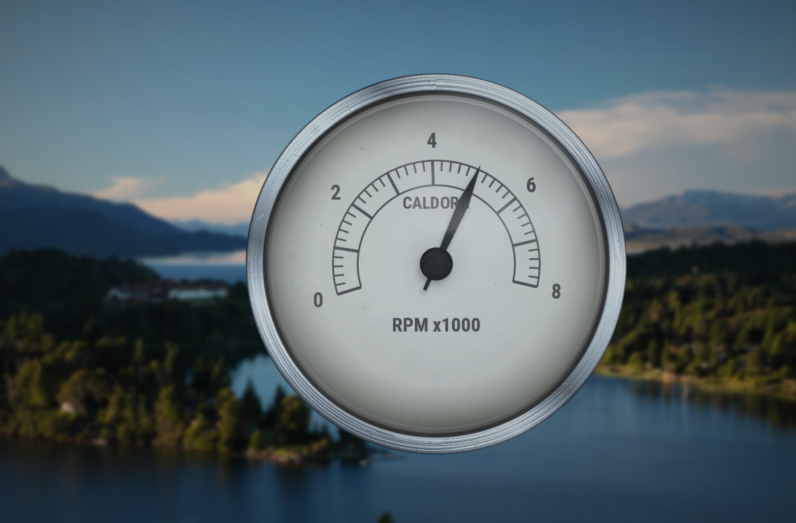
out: 5000 rpm
